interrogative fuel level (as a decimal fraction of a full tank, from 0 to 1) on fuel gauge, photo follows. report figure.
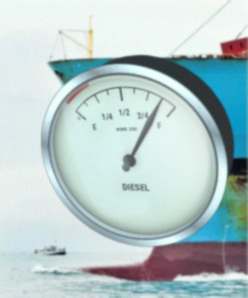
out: 0.875
